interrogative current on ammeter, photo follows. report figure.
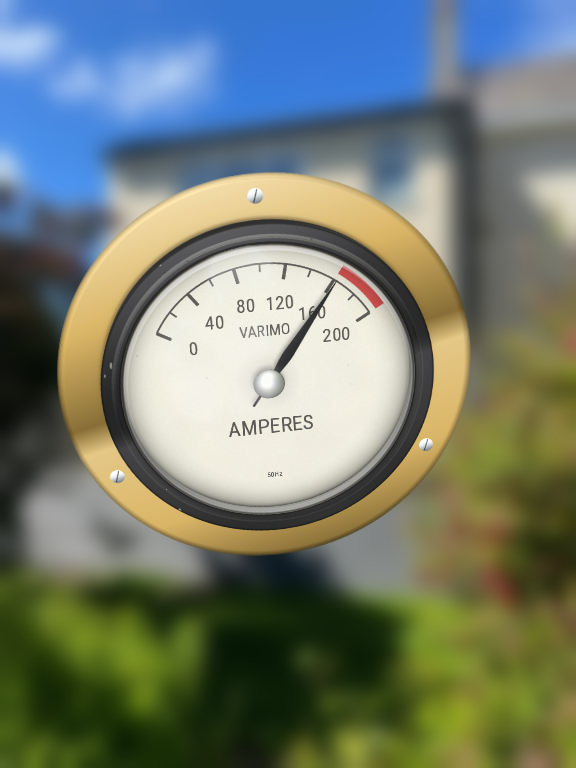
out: 160 A
